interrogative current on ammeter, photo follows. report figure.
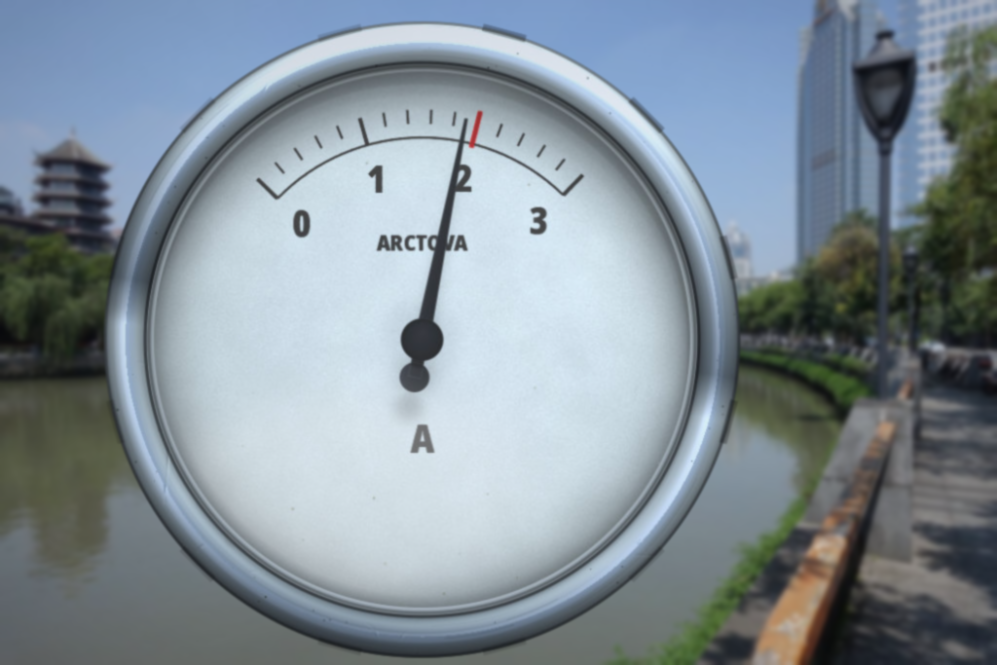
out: 1.9 A
